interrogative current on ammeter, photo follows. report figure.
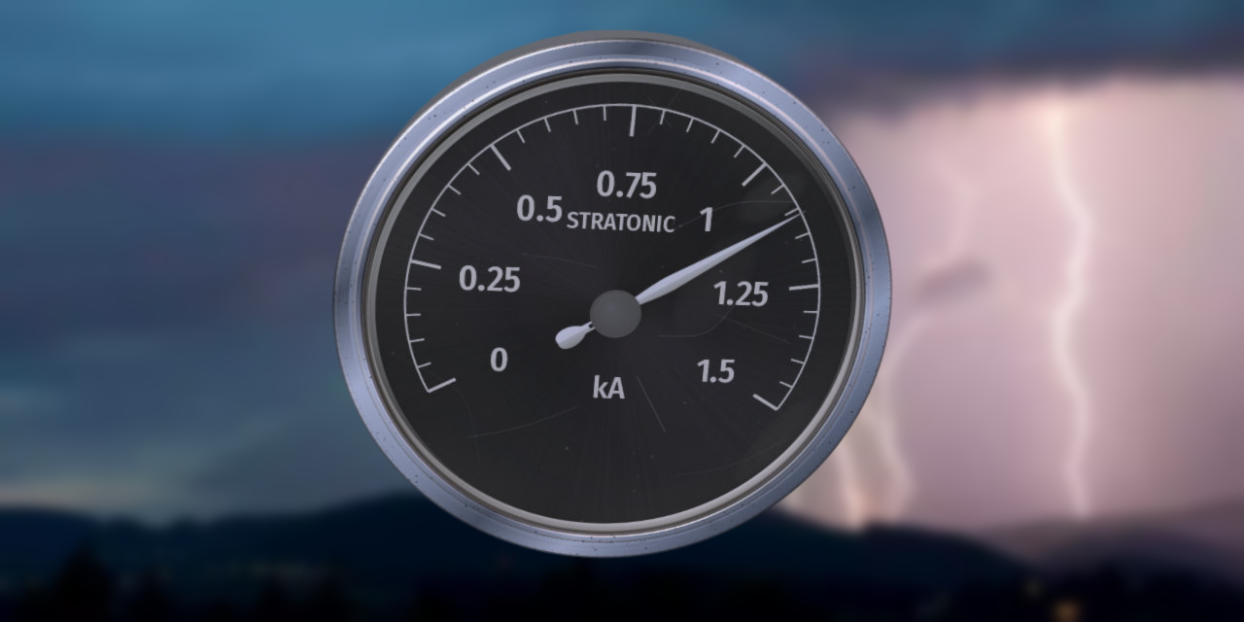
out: 1.1 kA
